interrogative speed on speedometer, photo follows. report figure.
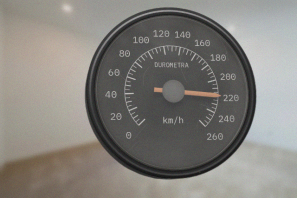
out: 220 km/h
